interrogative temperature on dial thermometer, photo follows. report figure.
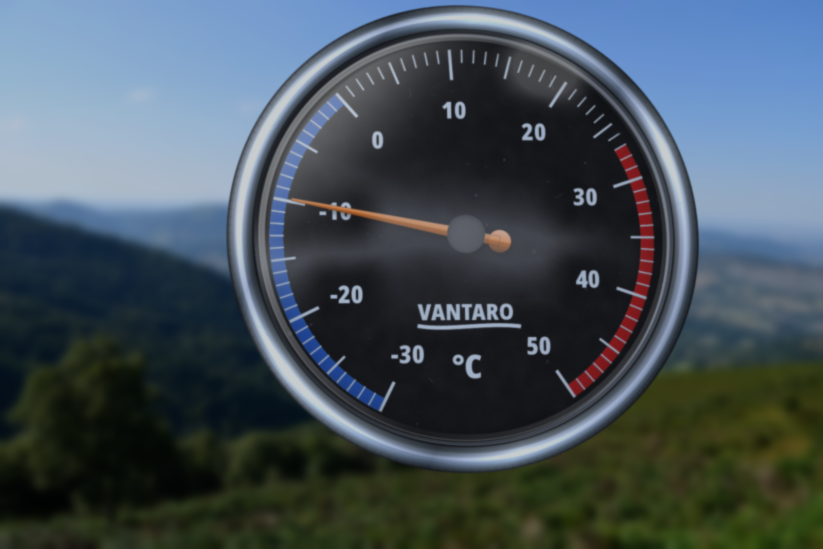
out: -10 °C
